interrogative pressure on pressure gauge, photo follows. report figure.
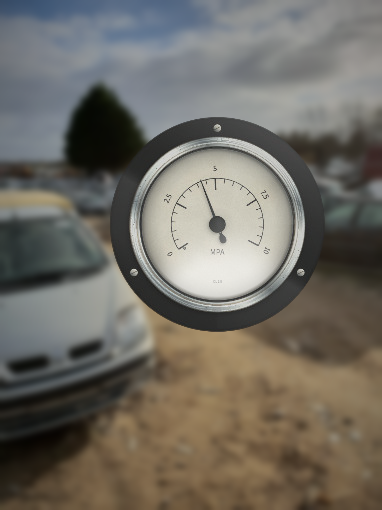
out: 4.25 MPa
